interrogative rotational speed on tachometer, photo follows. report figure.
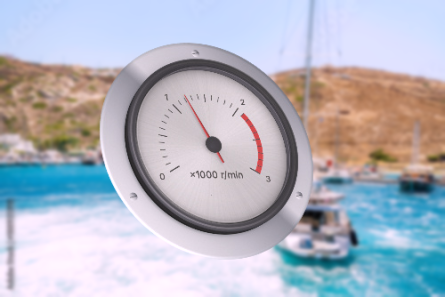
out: 1200 rpm
